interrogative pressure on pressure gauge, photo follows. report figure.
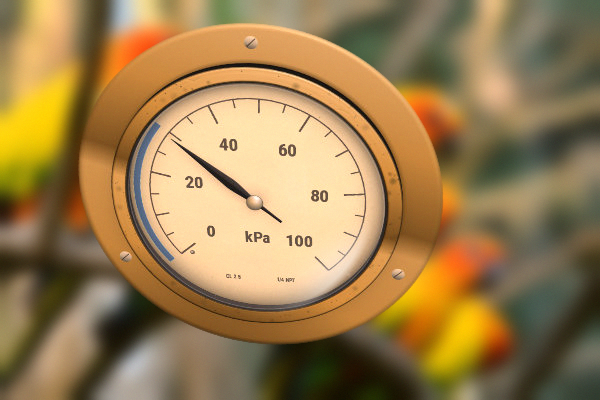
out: 30 kPa
